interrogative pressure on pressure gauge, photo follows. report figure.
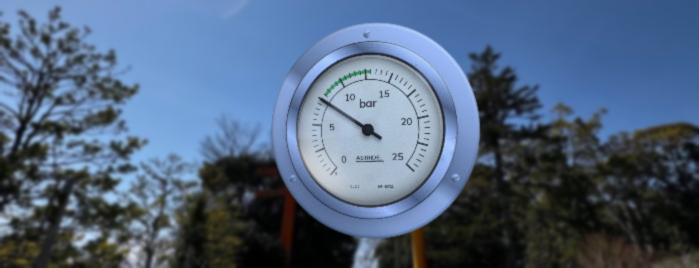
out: 7.5 bar
